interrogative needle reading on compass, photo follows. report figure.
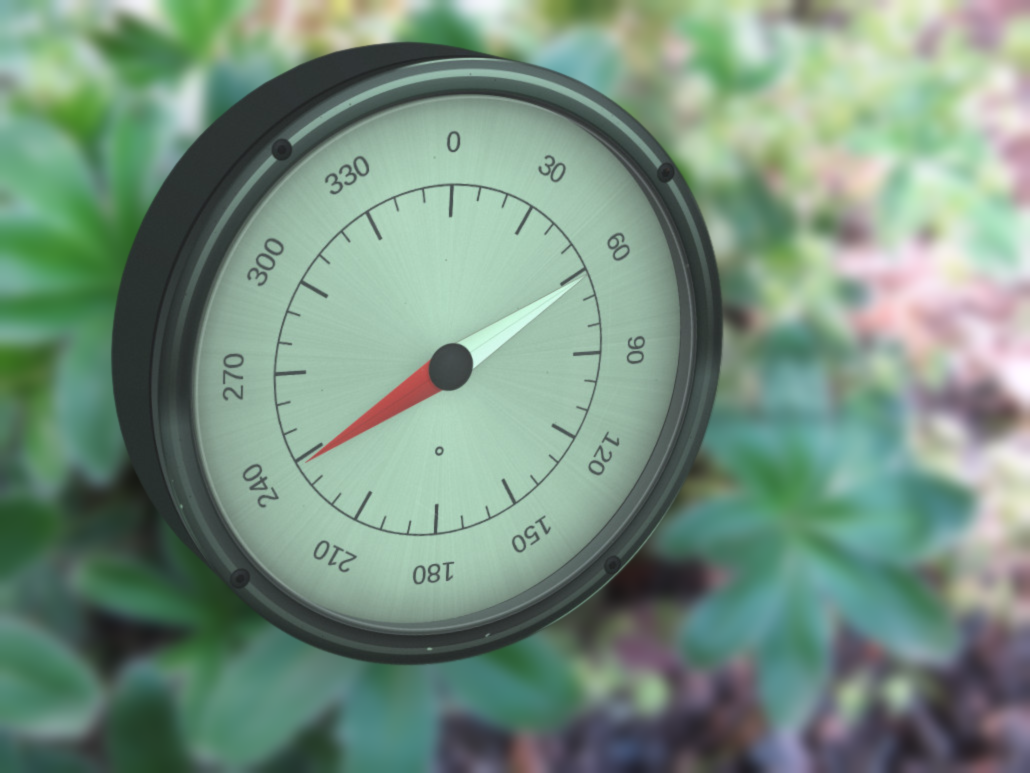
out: 240 °
